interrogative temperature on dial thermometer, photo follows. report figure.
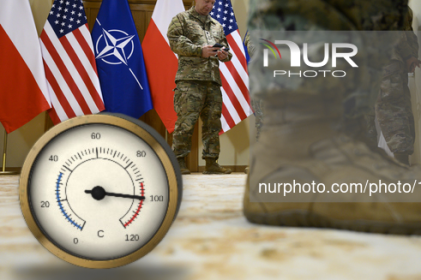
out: 100 °C
